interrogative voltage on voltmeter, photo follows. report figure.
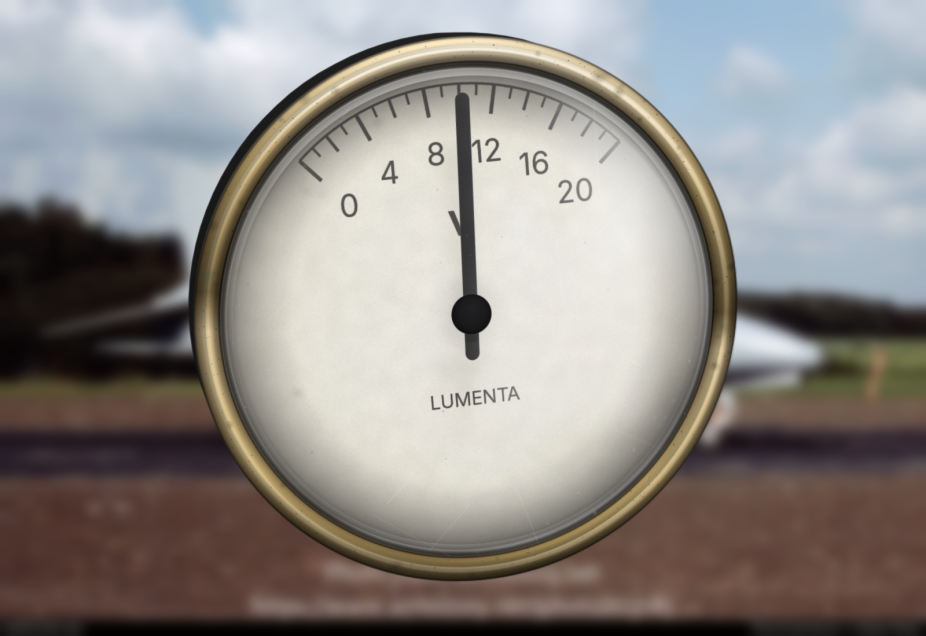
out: 10 V
